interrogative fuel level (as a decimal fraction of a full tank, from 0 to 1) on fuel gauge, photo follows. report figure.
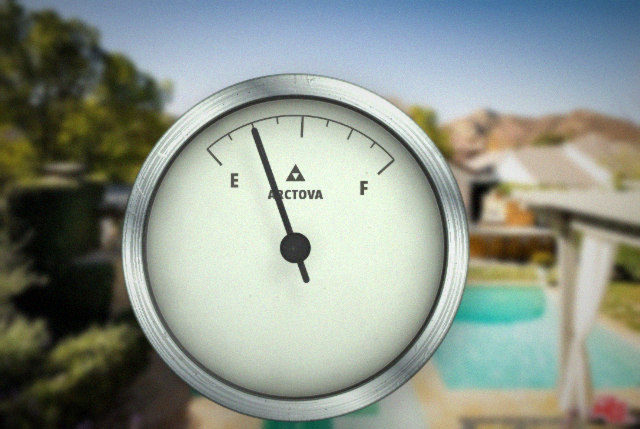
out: 0.25
